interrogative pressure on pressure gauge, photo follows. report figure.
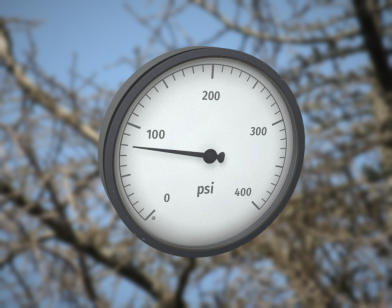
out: 80 psi
